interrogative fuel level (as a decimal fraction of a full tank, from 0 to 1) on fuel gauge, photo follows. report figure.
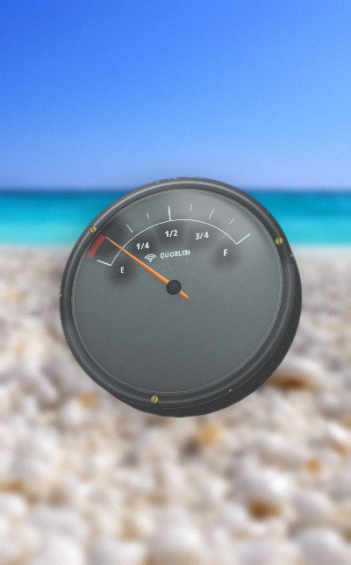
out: 0.125
